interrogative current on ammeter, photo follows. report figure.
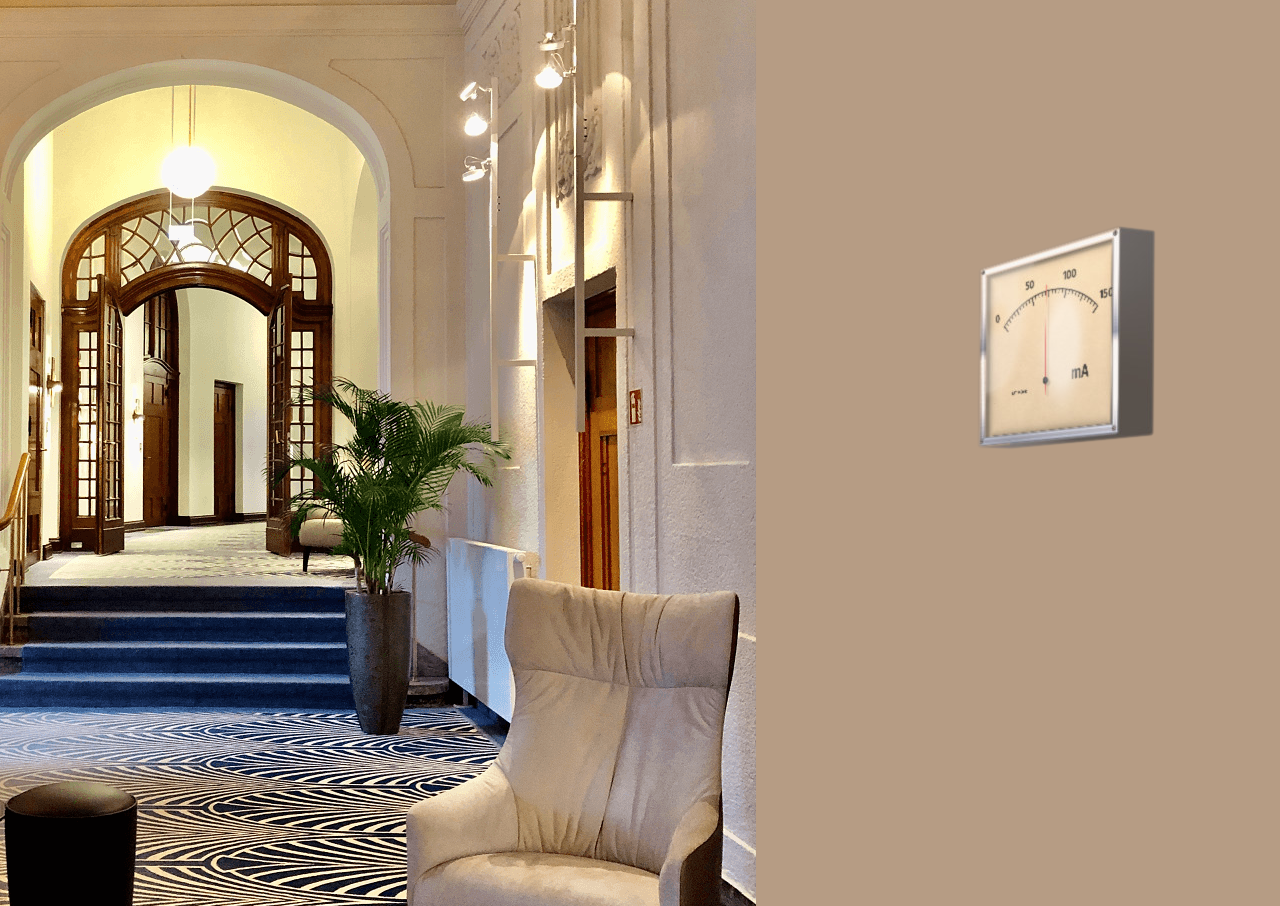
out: 75 mA
